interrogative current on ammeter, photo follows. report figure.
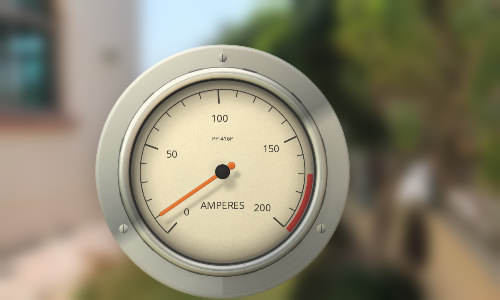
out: 10 A
